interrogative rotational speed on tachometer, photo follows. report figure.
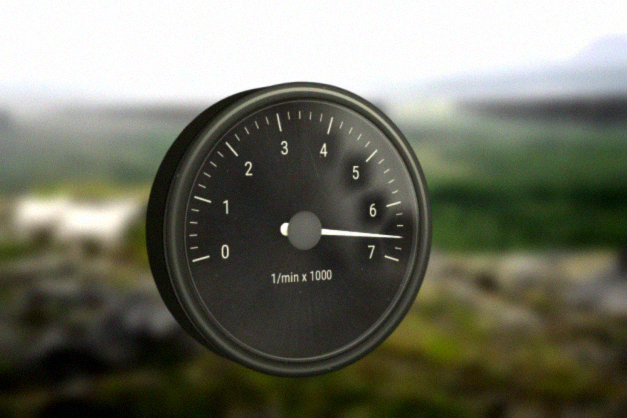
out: 6600 rpm
